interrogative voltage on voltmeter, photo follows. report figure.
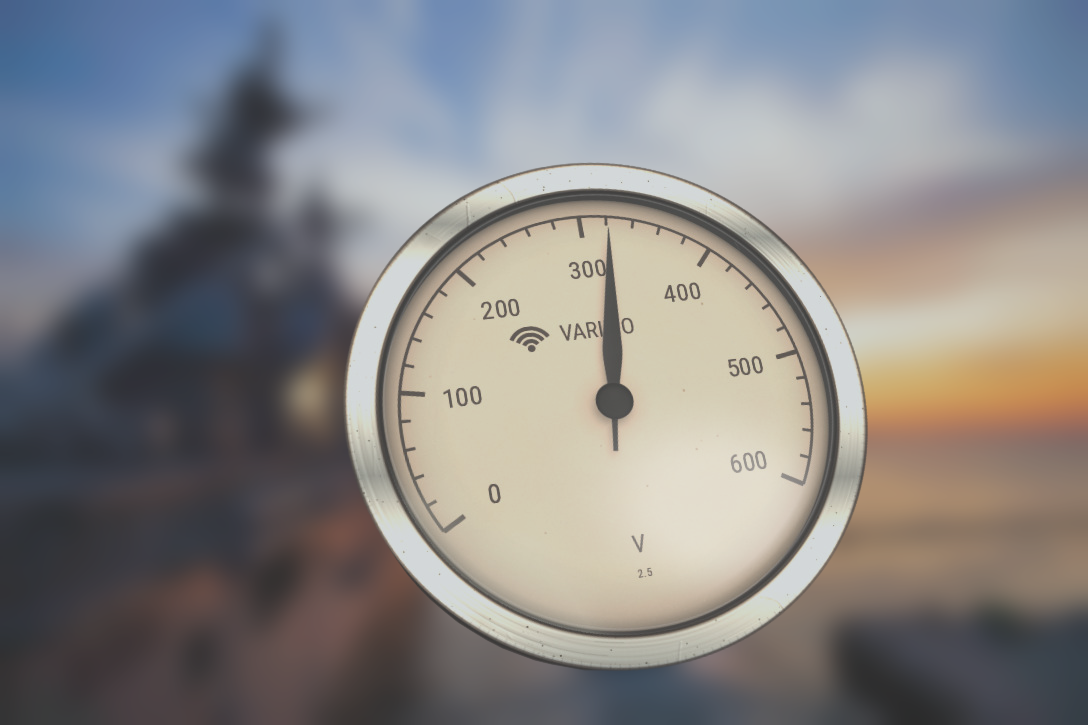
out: 320 V
